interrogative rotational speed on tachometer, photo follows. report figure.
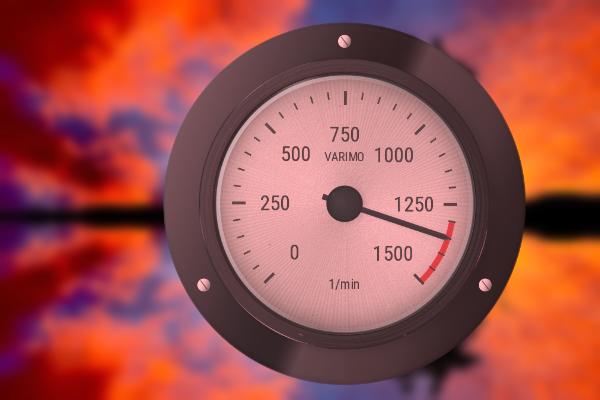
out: 1350 rpm
